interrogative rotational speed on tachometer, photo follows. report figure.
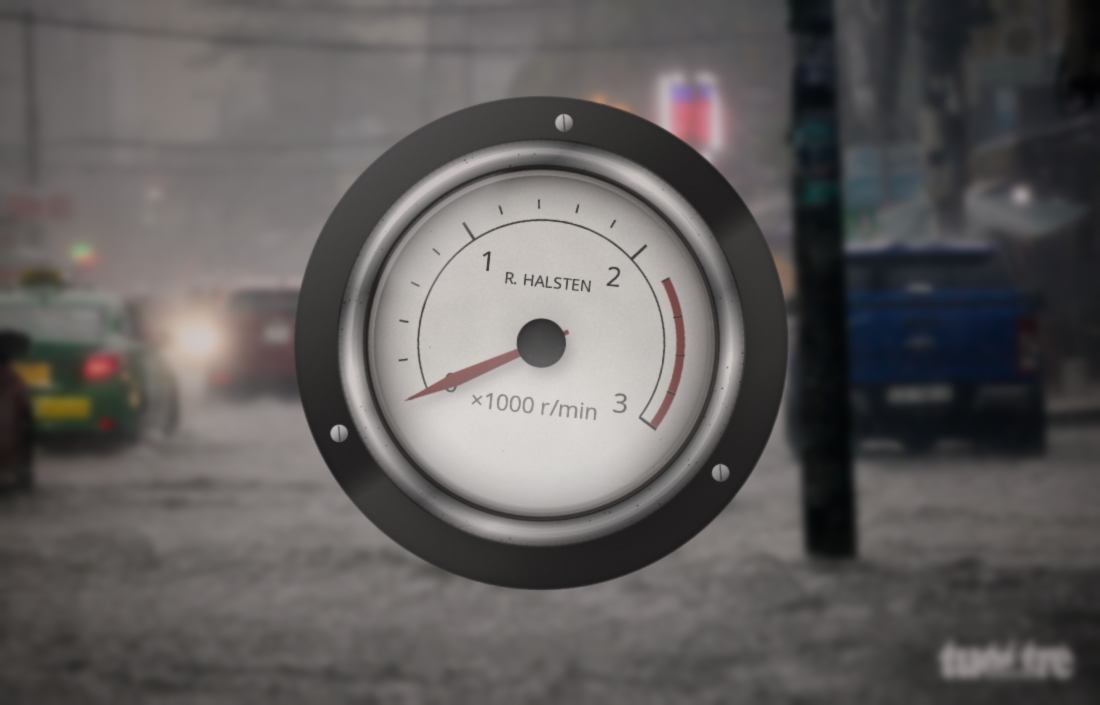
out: 0 rpm
